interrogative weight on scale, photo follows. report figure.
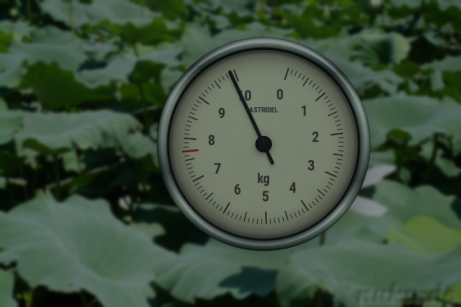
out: 9.9 kg
